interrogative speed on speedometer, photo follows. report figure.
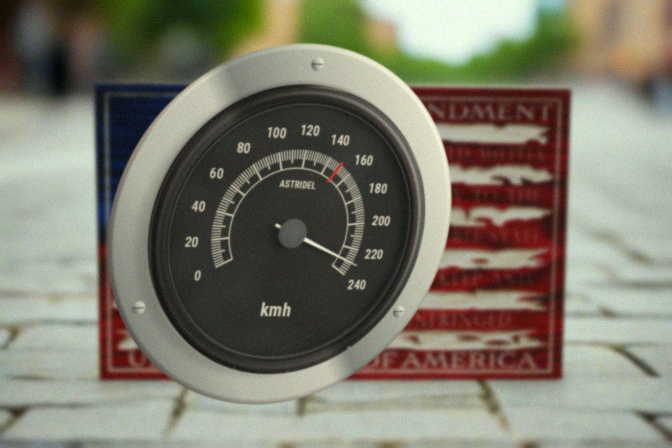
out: 230 km/h
